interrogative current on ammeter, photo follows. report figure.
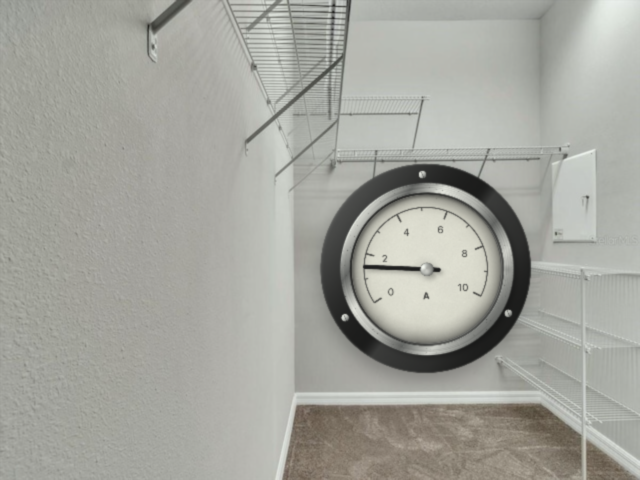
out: 1.5 A
